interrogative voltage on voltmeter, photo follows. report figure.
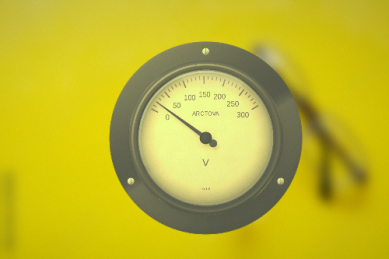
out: 20 V
